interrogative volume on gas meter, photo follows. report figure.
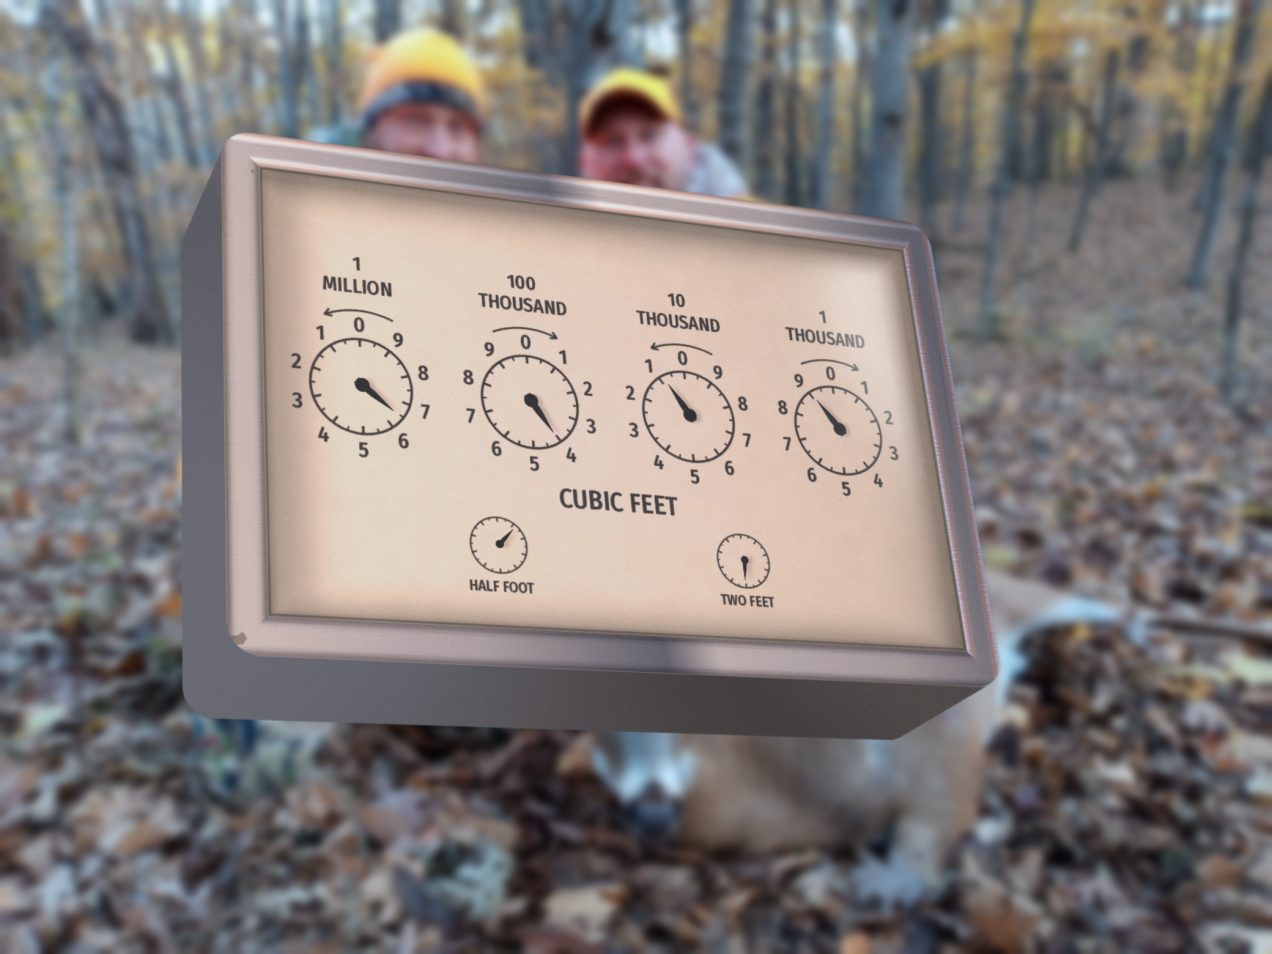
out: 640900 ft³
